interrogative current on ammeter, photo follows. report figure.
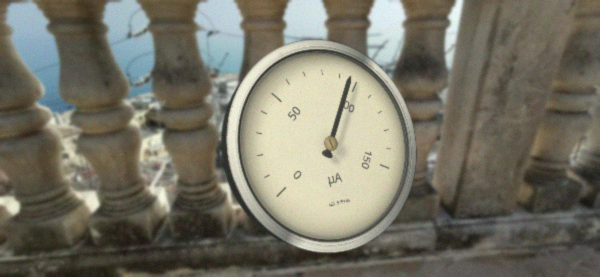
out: 95 µA
